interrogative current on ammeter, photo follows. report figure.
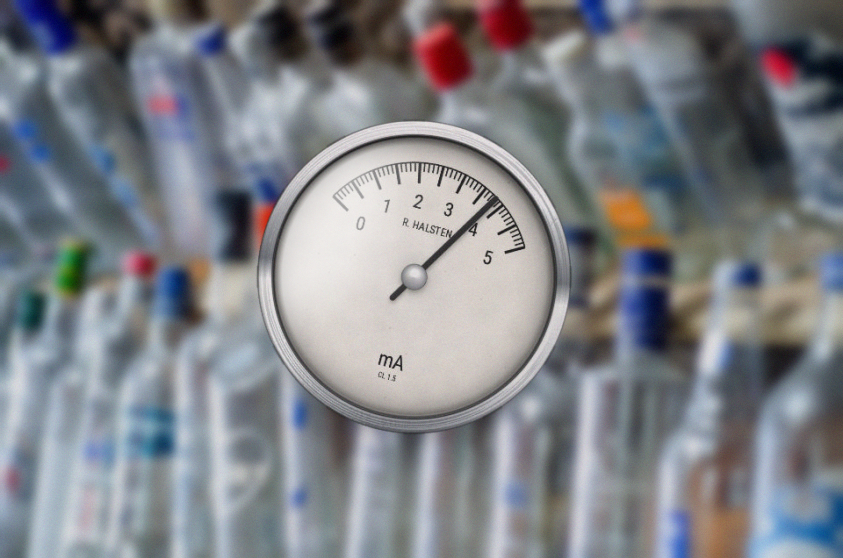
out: 3.8 mA
